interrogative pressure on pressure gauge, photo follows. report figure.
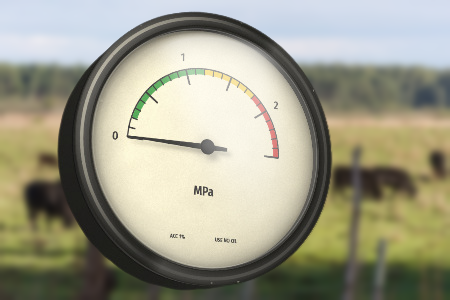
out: 0 MPa
